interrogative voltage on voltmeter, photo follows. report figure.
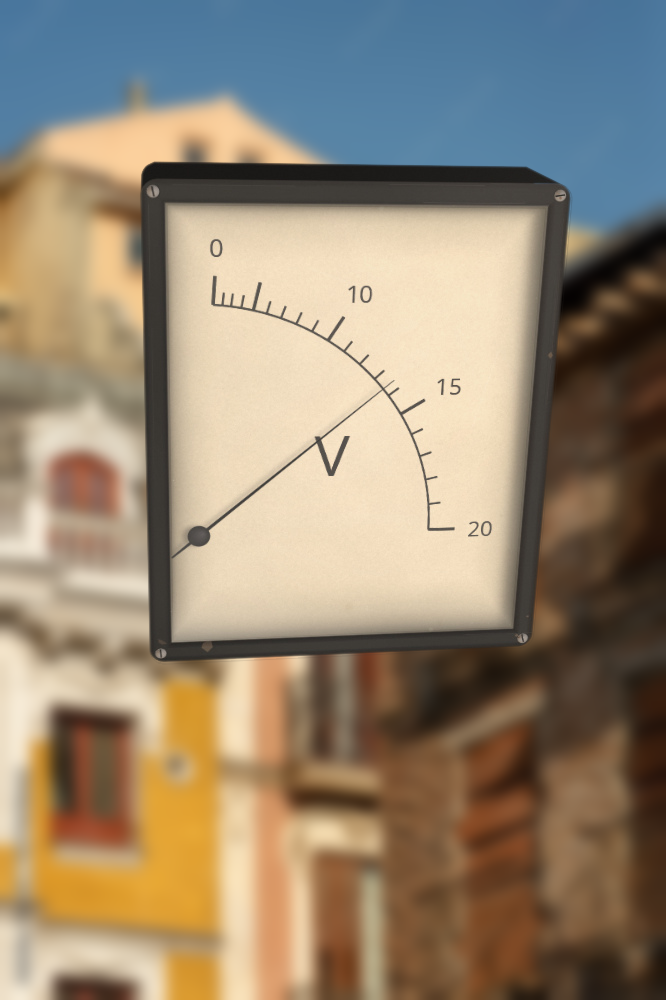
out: 13.5 V
